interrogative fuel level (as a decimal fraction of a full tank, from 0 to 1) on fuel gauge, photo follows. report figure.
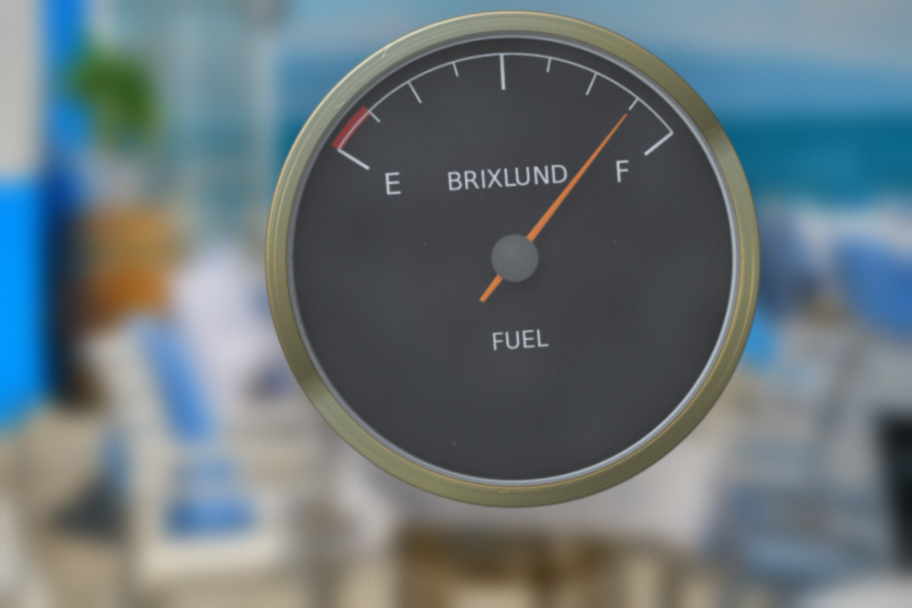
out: 0.875
